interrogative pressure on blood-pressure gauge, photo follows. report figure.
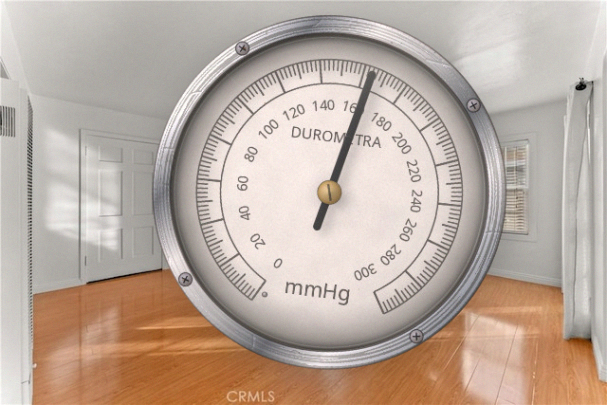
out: 164 mmHg
